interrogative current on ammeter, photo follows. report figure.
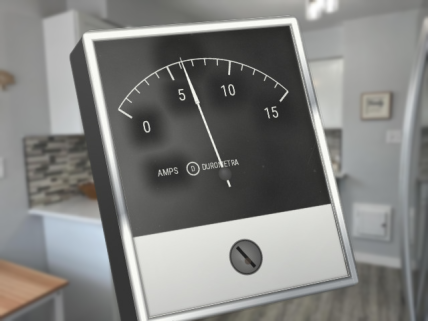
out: 6 A
